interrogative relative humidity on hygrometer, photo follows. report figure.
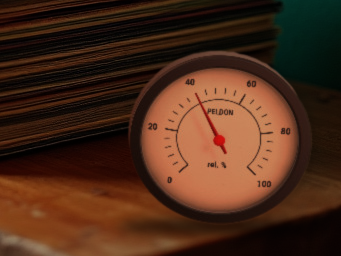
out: 40 %
